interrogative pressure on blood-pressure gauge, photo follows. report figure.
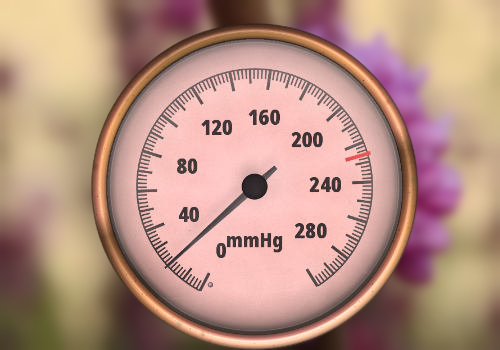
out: 20 mmHg
